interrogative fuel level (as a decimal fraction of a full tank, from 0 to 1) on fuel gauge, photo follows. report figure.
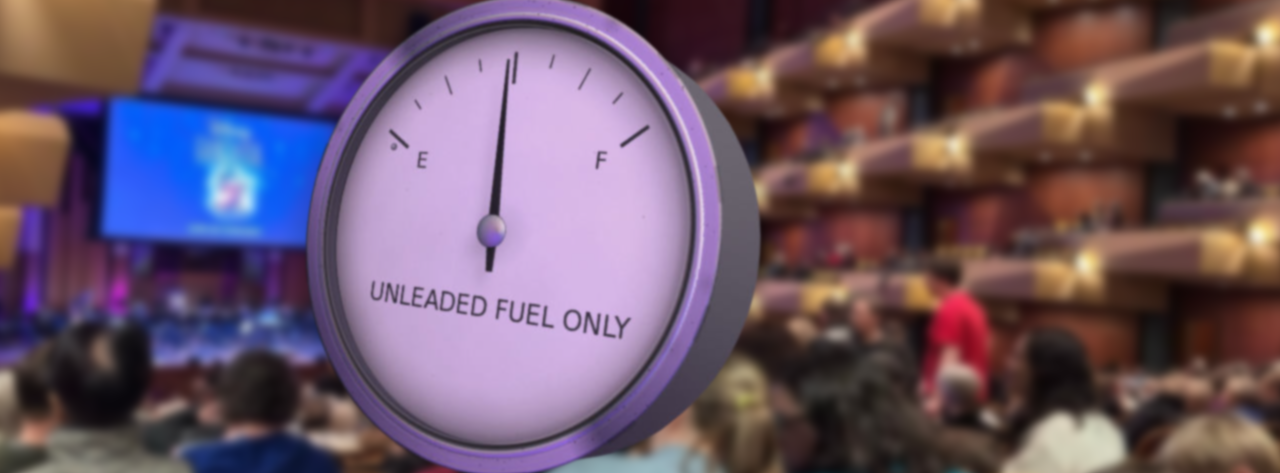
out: 0.5
